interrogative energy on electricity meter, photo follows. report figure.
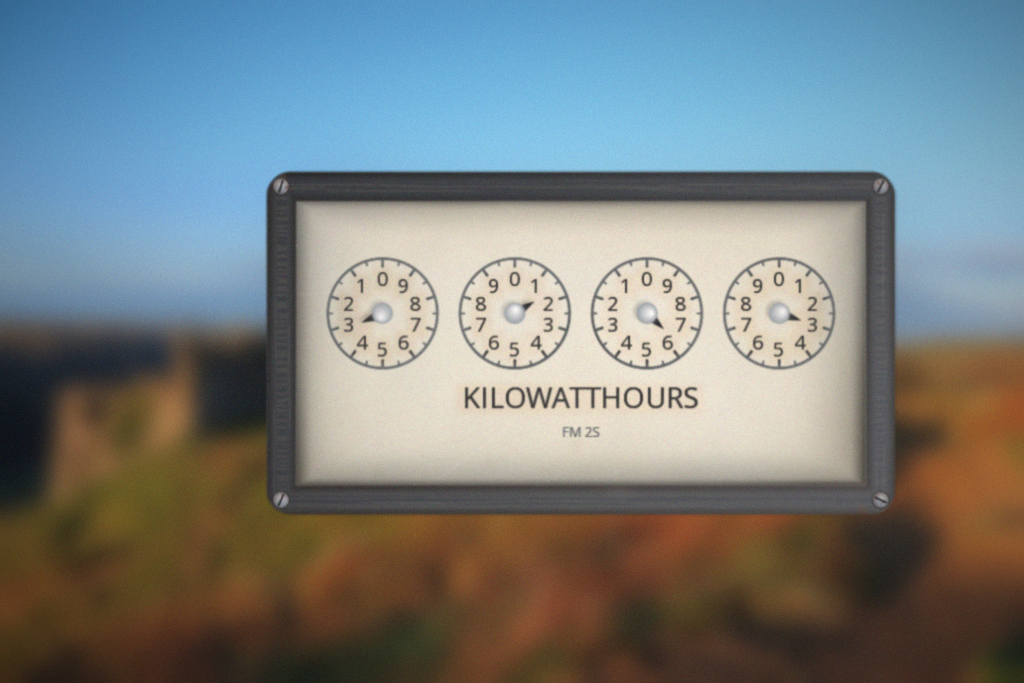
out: 3163 kWh
